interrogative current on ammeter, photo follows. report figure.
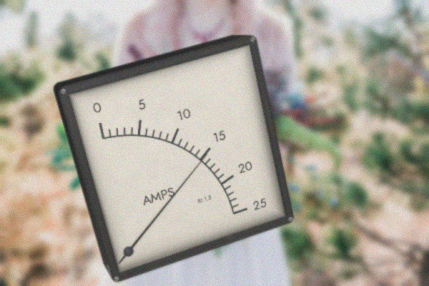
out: 15 A
